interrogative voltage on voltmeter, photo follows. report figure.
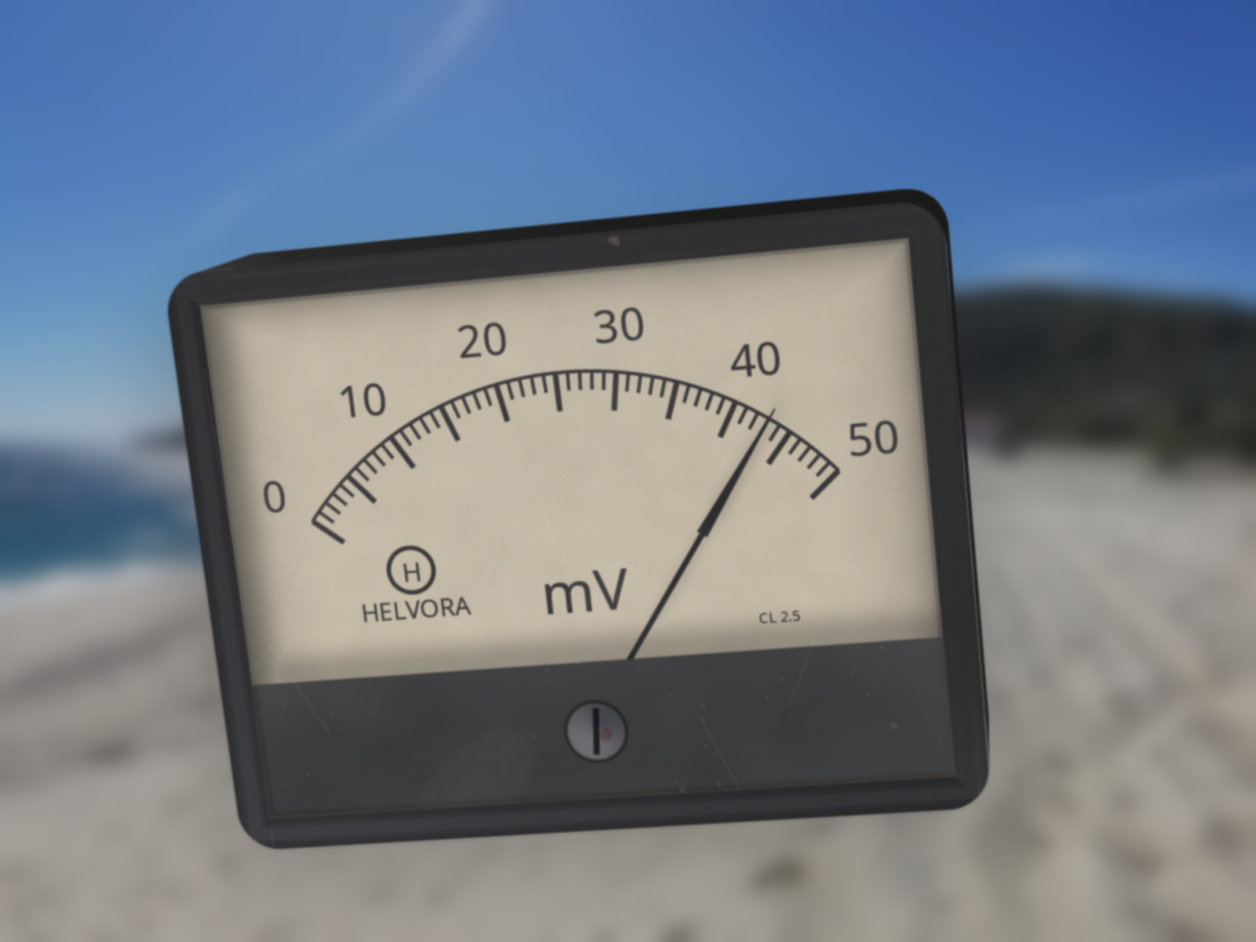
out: 43 mV
